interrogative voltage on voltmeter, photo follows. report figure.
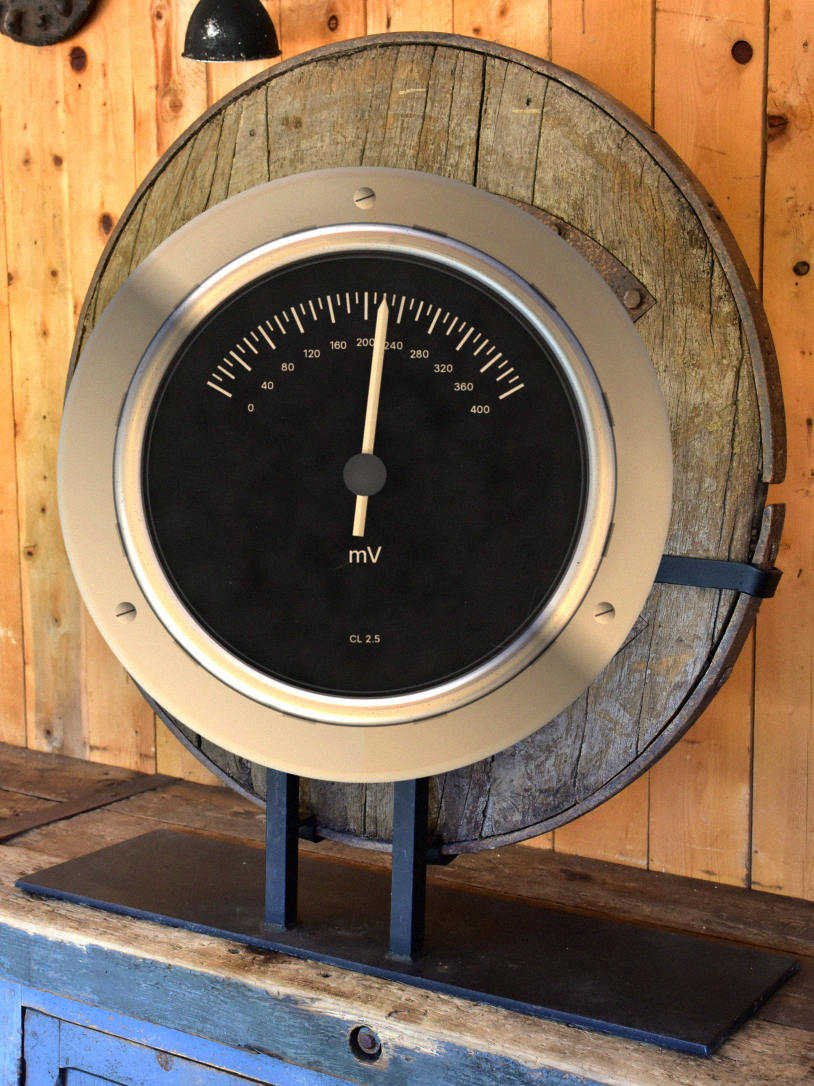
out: 220 mV
